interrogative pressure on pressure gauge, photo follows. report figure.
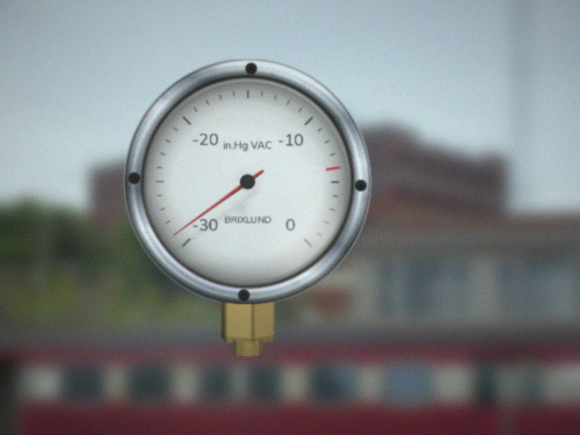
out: -29 inHg
